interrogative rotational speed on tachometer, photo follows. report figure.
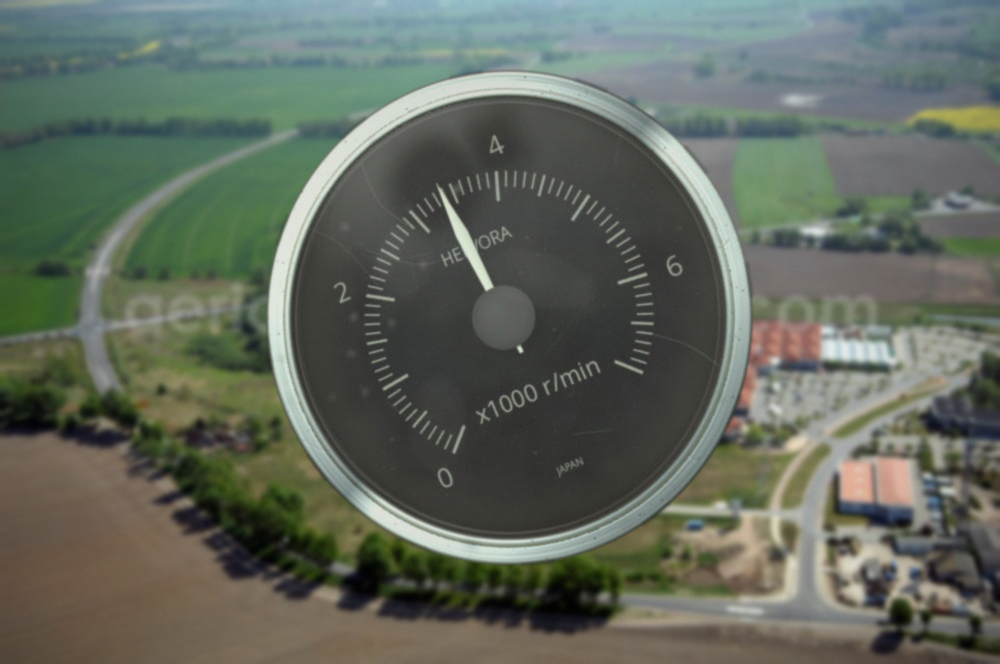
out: 3400 rpm
